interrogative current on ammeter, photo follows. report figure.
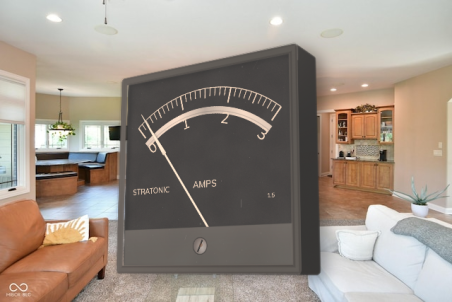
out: 0.2 A
